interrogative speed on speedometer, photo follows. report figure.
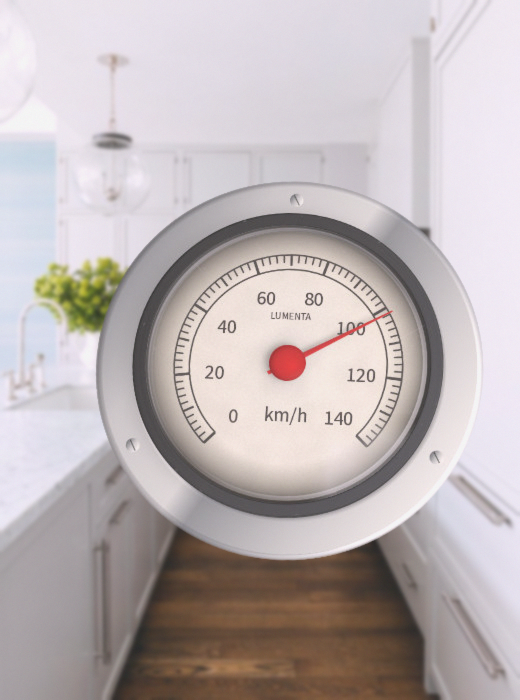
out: 102 km/h
